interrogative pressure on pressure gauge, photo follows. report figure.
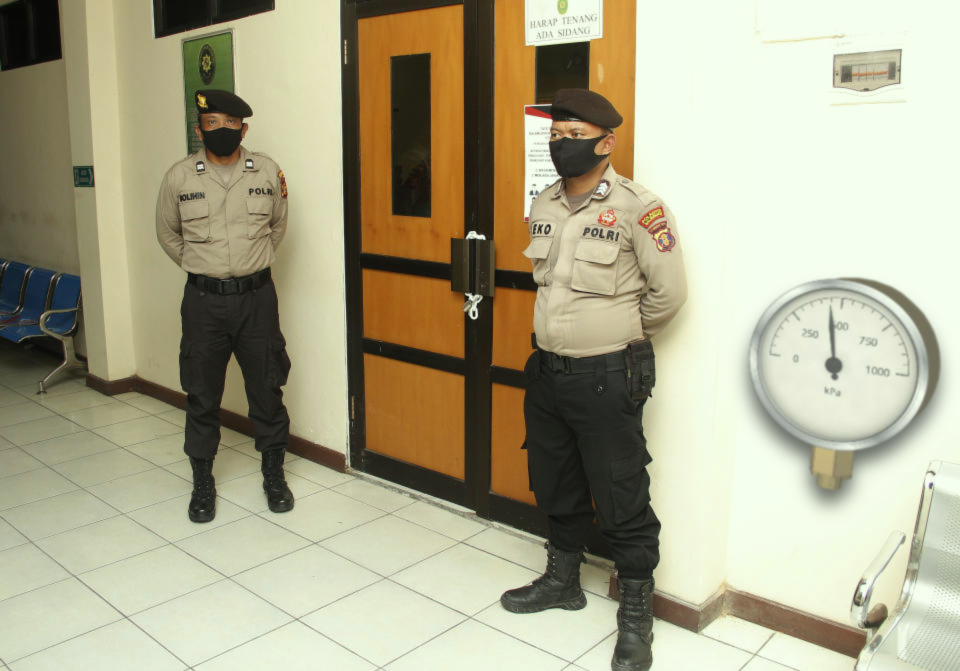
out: 450 kPa
